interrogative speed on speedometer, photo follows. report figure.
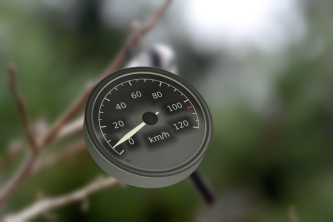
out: 5 km/h
